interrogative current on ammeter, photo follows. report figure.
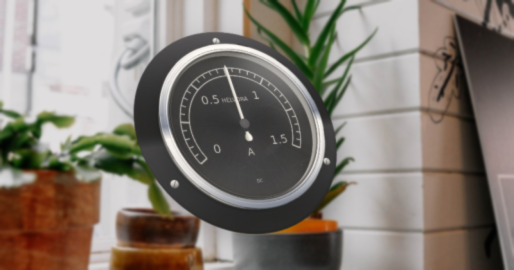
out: 0.75 A
